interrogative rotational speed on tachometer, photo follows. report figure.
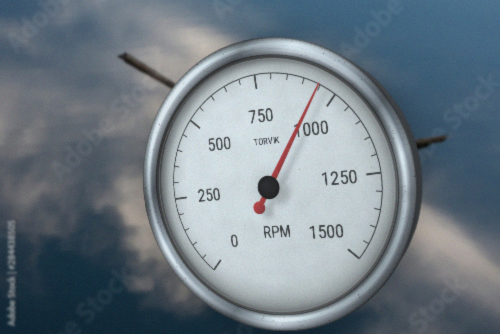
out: 950 rpm
